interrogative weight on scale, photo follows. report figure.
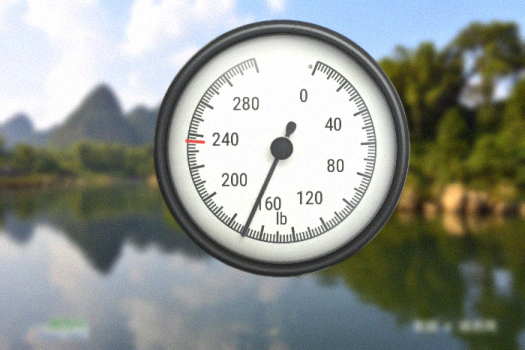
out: 170 lb
